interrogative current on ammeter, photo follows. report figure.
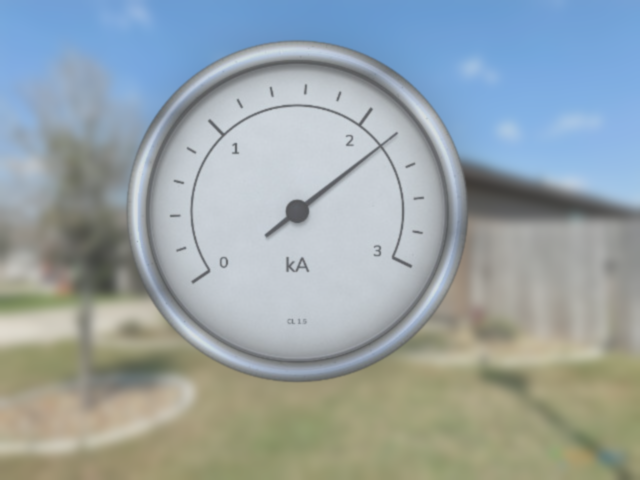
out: 2.2 kA
